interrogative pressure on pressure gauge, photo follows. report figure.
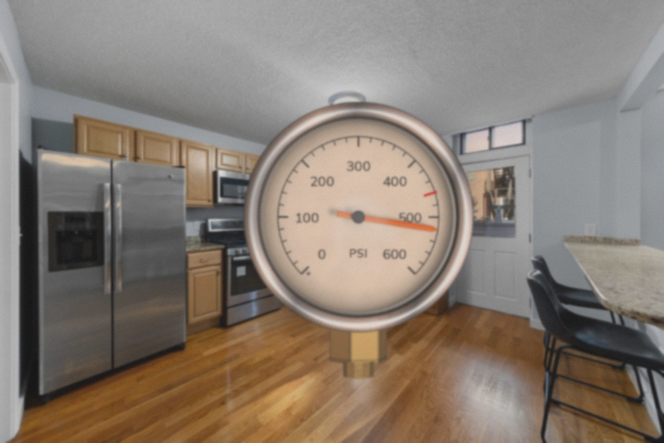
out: 520 psi
